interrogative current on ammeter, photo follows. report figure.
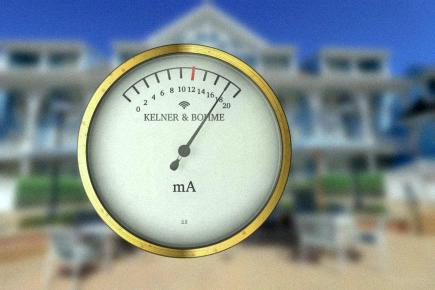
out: 18 mA
